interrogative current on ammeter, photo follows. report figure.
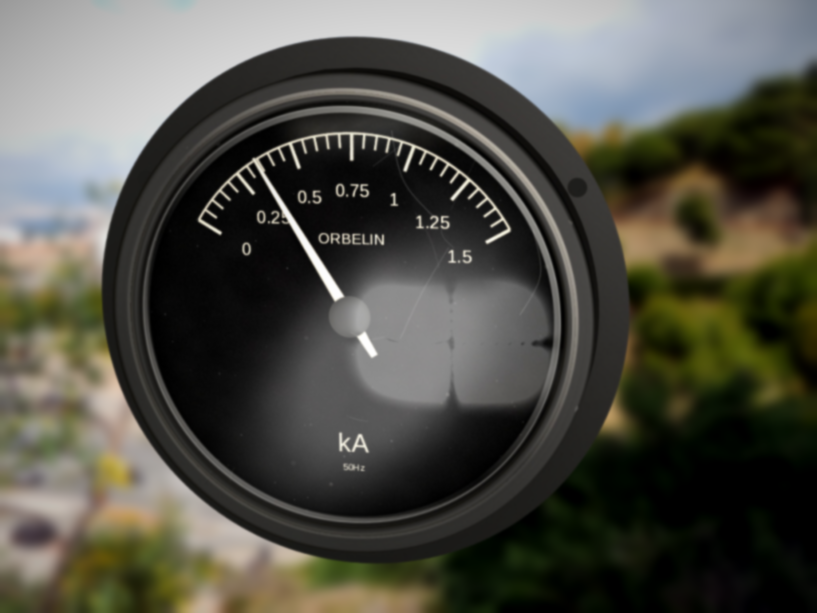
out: 0.35 kA
